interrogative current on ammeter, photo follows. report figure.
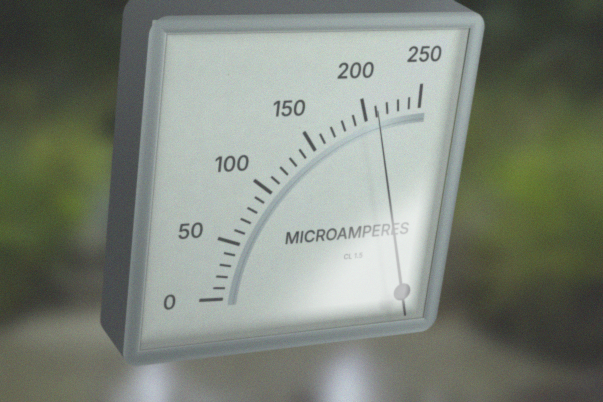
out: 210 µA
